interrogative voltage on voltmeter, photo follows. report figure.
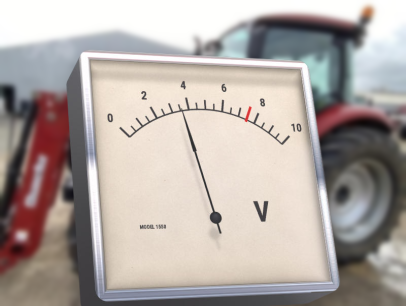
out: 3.5 V
